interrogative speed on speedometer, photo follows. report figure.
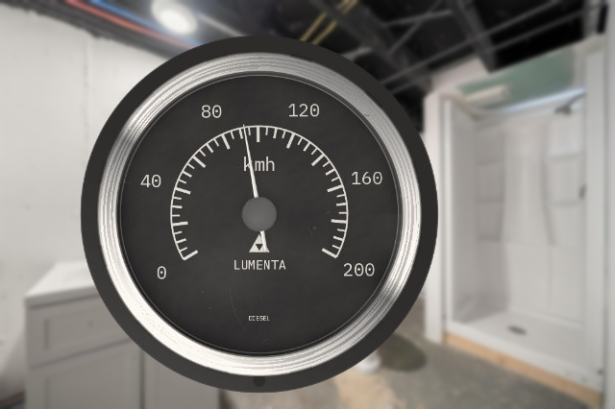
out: 92.5 km/h
